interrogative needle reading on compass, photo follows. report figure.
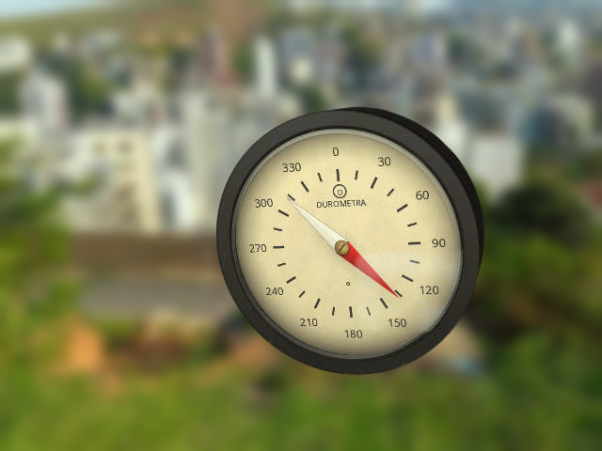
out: 135 °
